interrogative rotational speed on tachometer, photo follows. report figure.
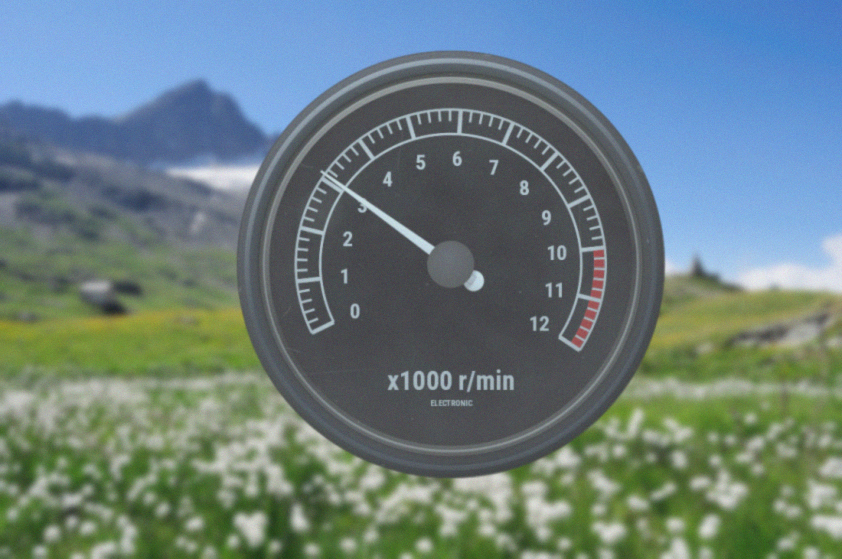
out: 3100 rpm
